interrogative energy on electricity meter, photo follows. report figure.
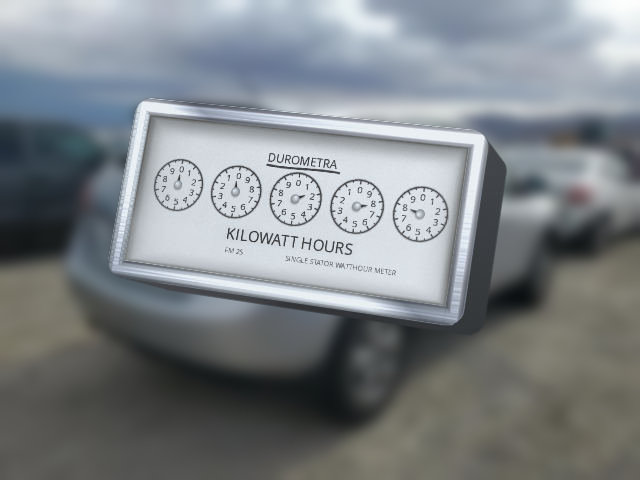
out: 178 kWh
